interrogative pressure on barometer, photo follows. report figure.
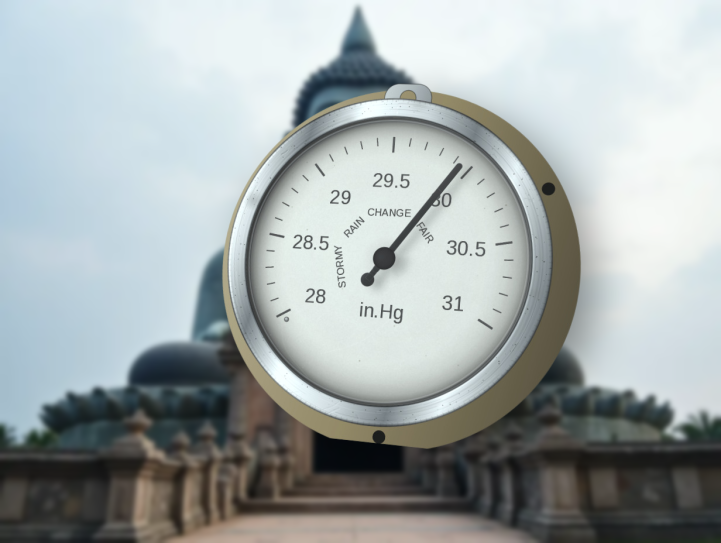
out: 29.95 inHg
